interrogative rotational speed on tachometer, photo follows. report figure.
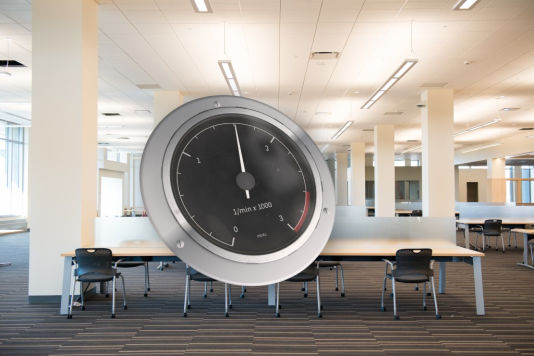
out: 1600 rpm
